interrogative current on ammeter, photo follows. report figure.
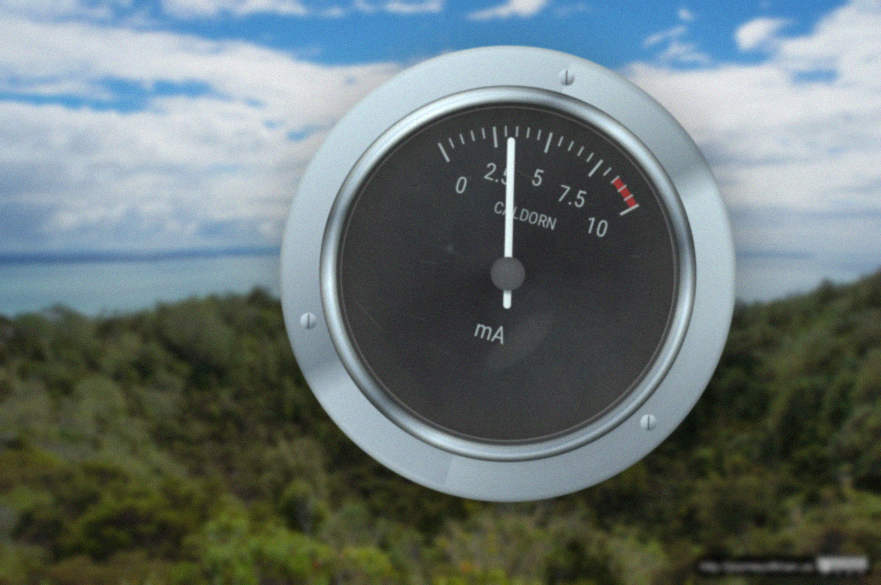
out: 3.25 mA
